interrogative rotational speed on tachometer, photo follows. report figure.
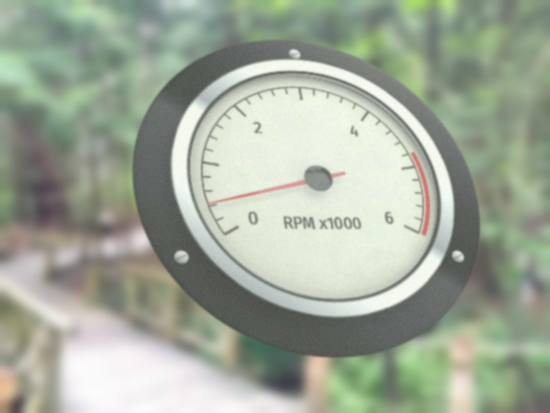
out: 400 rpm
